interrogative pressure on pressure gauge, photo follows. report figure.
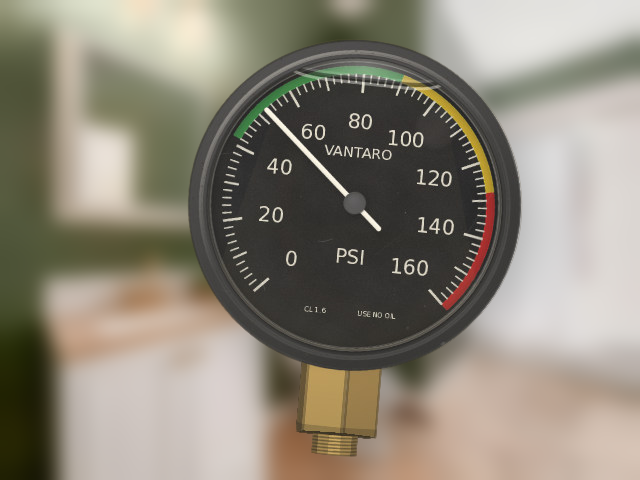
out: 52 psi
